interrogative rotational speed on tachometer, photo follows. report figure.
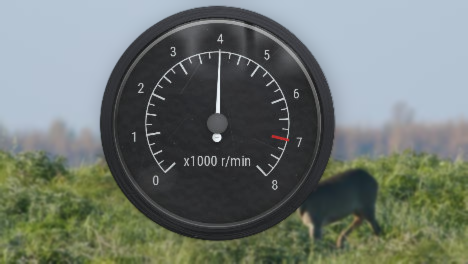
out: 4000 rpm
